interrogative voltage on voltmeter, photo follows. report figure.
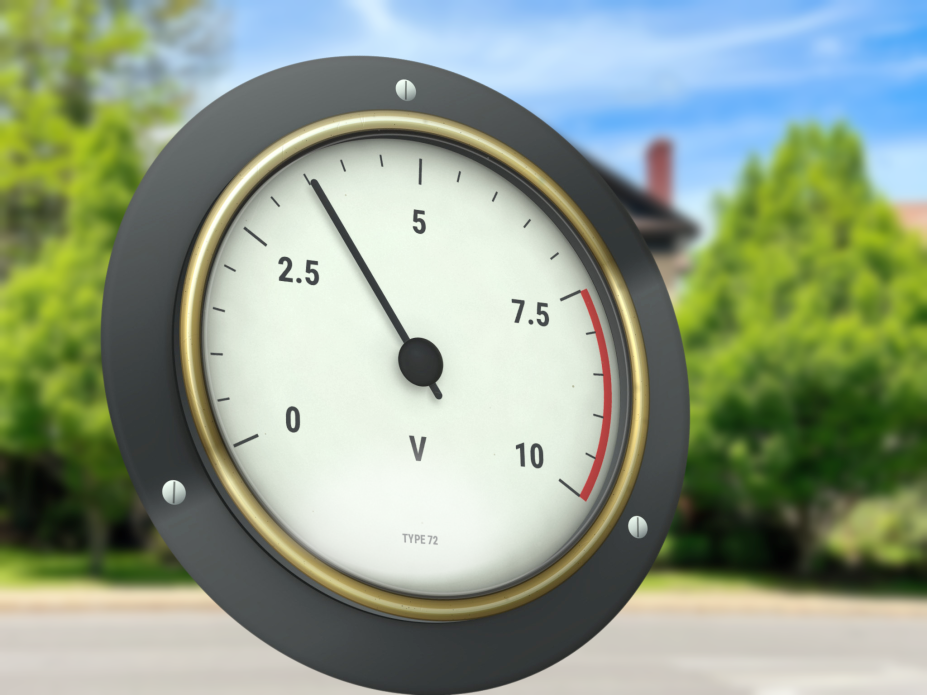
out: 3.5 V
